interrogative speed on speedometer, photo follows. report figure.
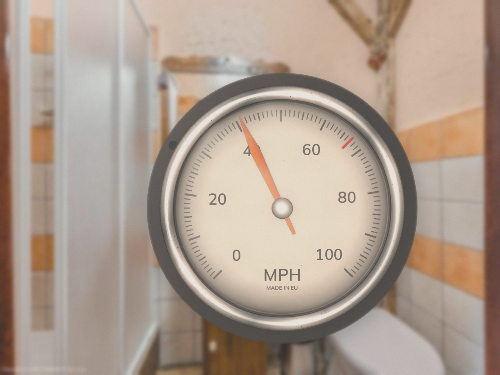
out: 41 mph
